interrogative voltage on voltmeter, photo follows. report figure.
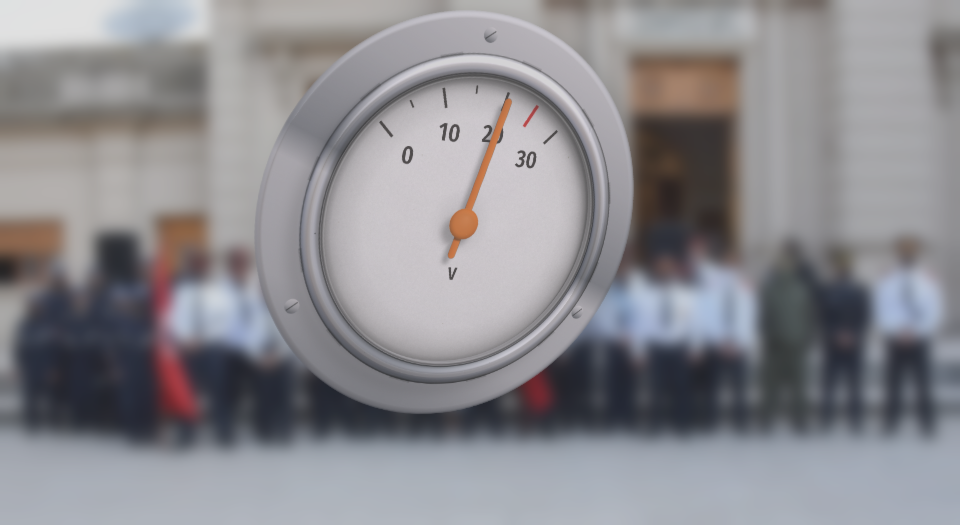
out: 20 V
